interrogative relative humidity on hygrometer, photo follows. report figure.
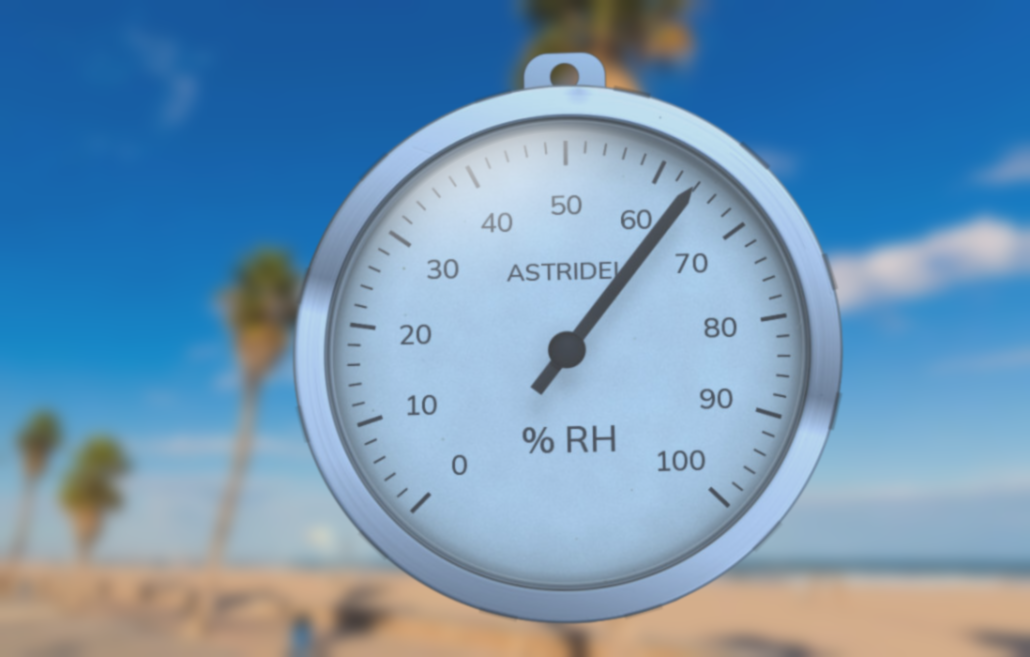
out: 64 %
